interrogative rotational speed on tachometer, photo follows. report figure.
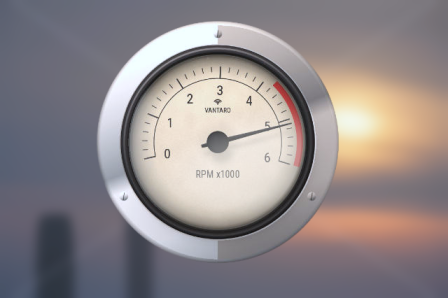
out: 5100 rpm
